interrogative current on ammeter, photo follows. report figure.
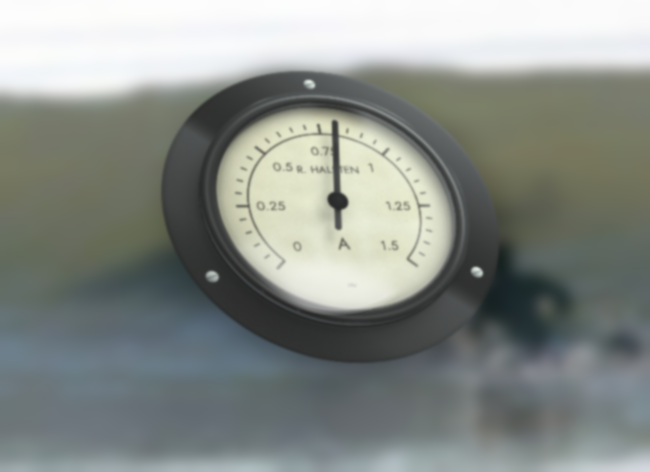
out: 0.8 A
